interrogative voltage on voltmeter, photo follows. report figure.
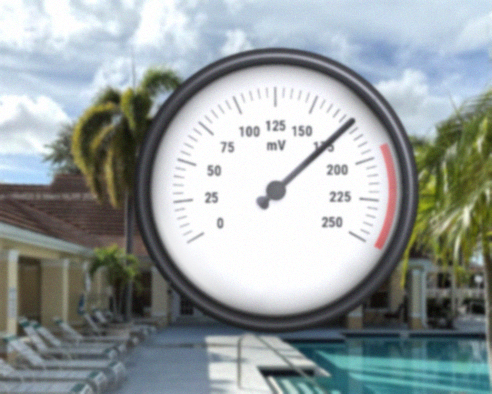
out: 175 mV
